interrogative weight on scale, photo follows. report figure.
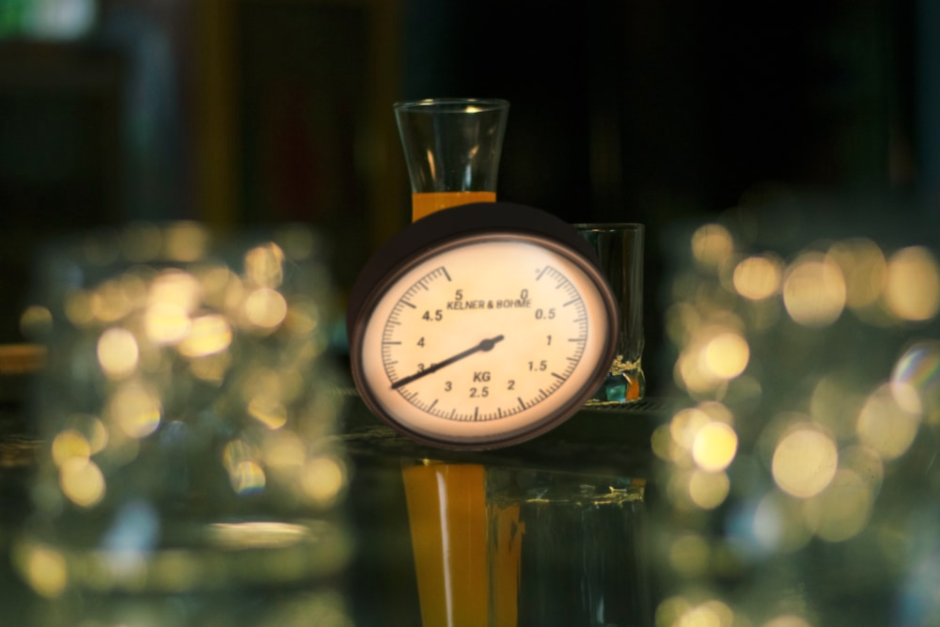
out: 3.5 kg
